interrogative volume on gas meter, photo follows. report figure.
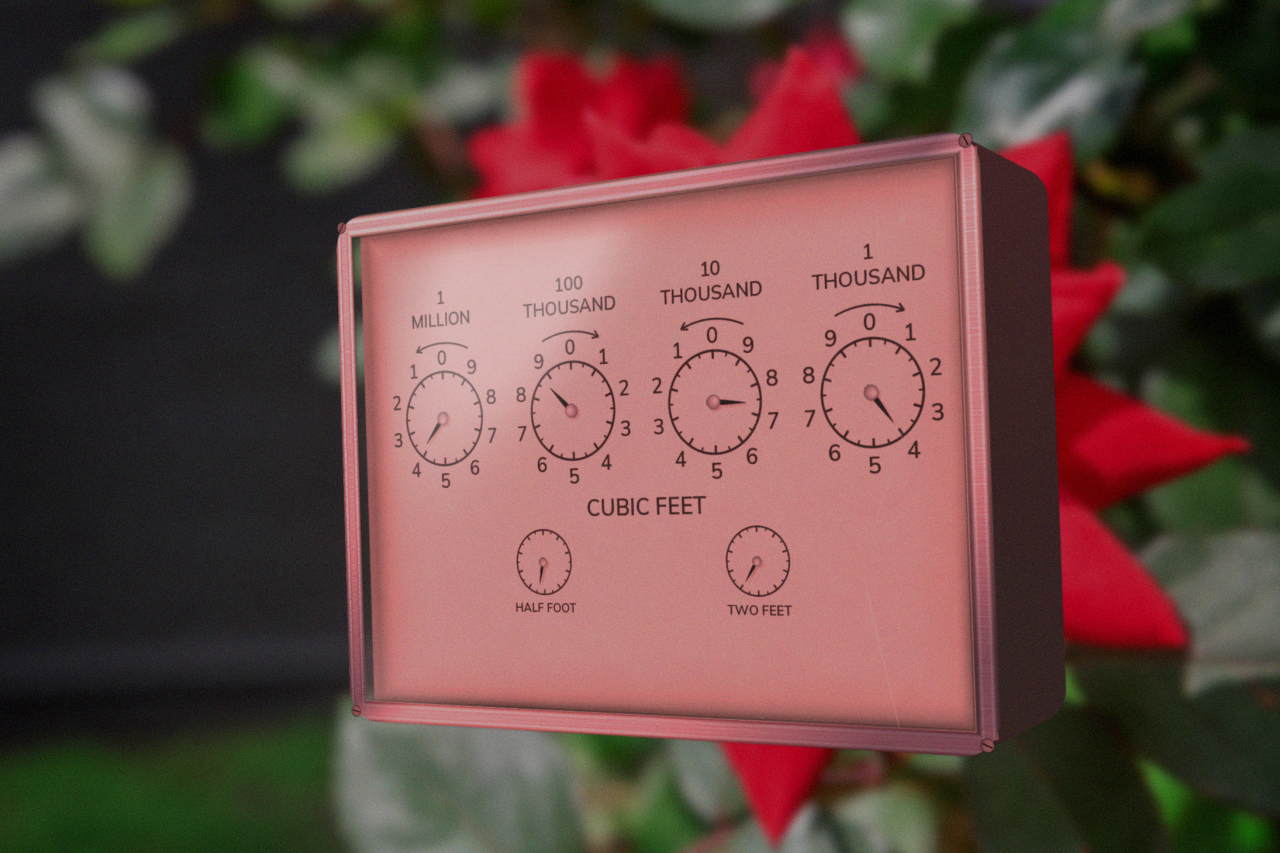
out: 387400 ft³
